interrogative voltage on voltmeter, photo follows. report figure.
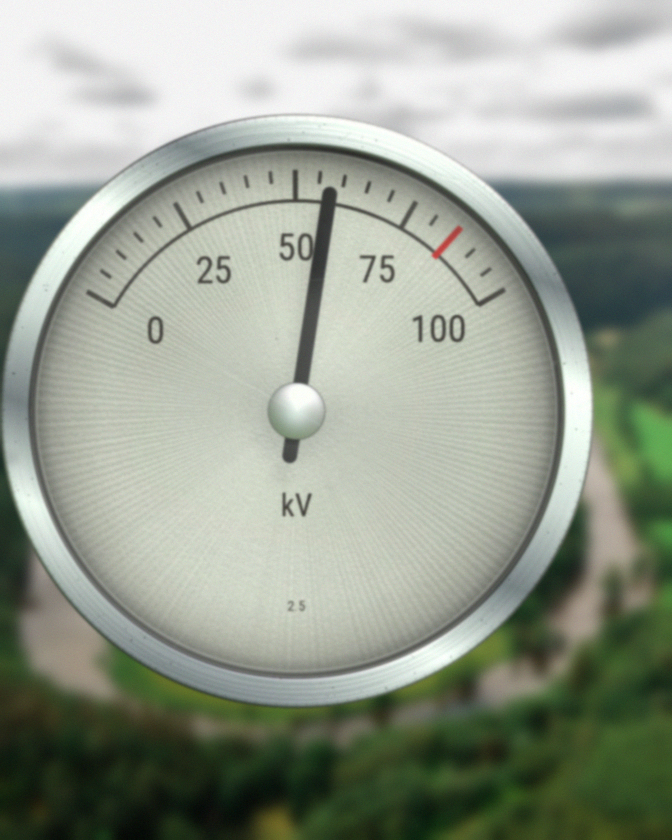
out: 57.5 kV
